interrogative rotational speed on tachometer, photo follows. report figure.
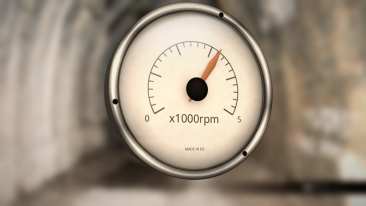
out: 3200 rpm
